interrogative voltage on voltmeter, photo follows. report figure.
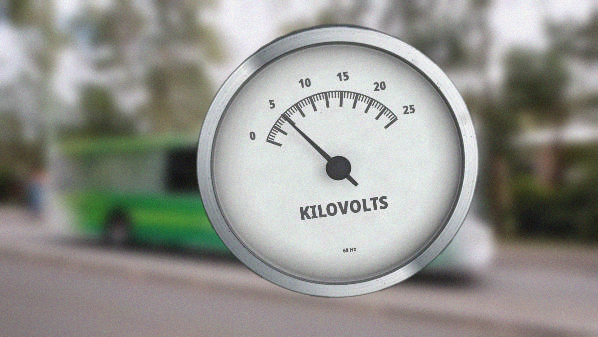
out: 5 kV
